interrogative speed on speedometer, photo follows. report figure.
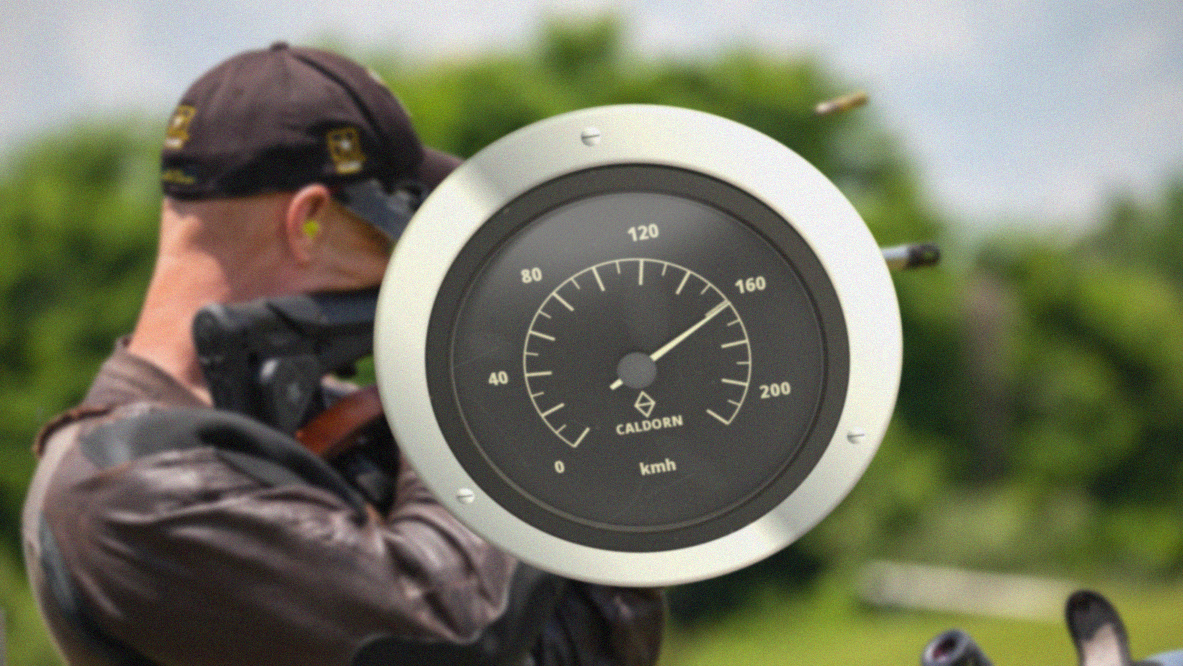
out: 160 km/h
